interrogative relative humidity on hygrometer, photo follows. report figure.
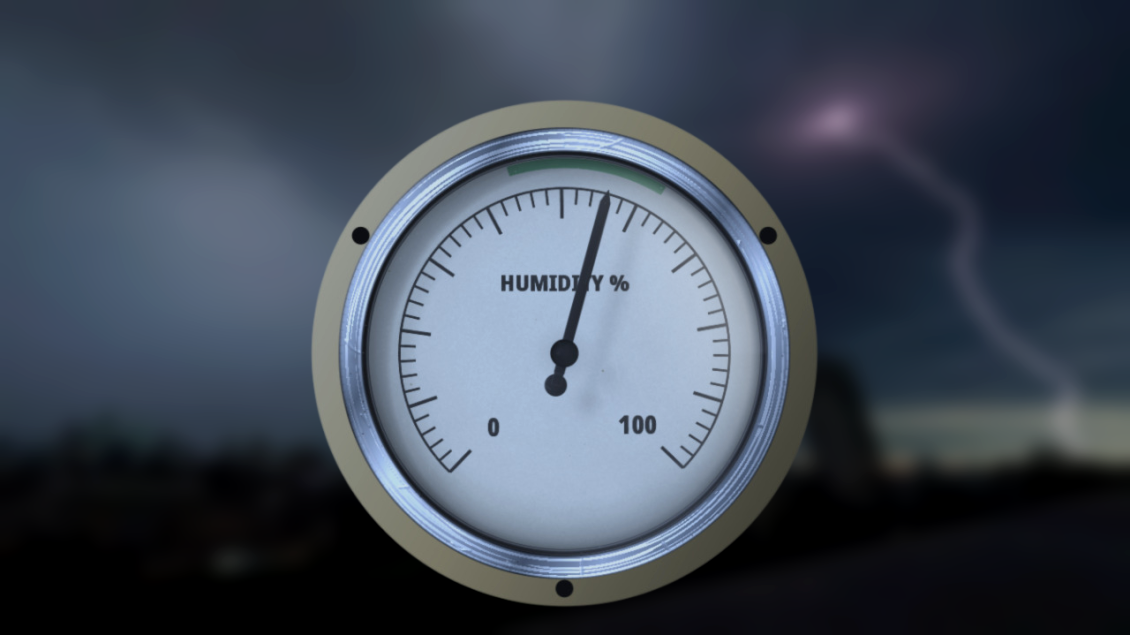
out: 56 %
